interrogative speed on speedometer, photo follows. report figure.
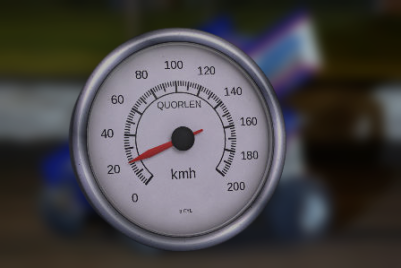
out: 20 km/h
